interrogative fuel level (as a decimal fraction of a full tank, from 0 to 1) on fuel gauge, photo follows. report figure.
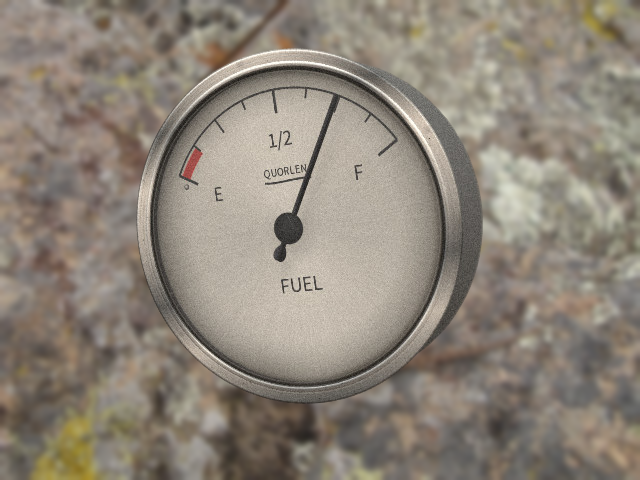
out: 0.75
